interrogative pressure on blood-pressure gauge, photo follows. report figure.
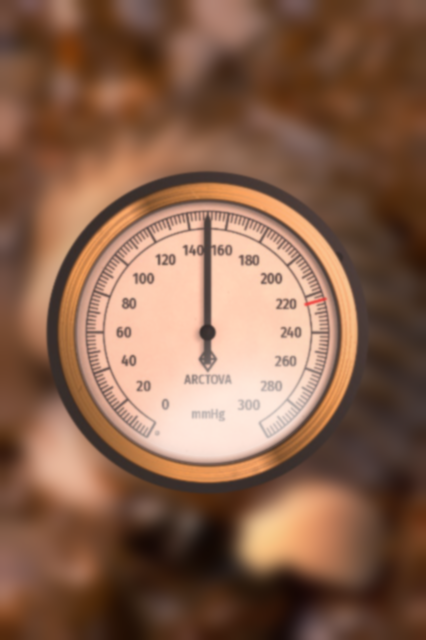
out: 150 mmHg
